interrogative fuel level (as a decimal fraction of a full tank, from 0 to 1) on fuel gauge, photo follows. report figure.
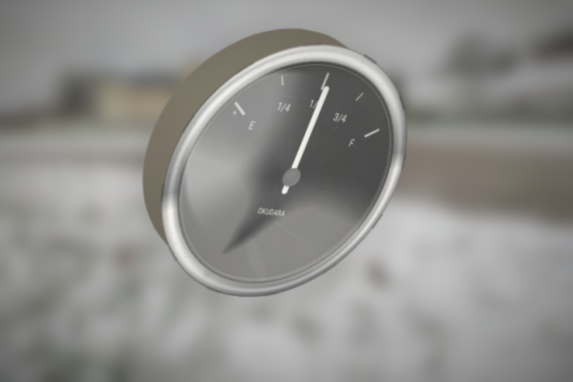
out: 0.5
